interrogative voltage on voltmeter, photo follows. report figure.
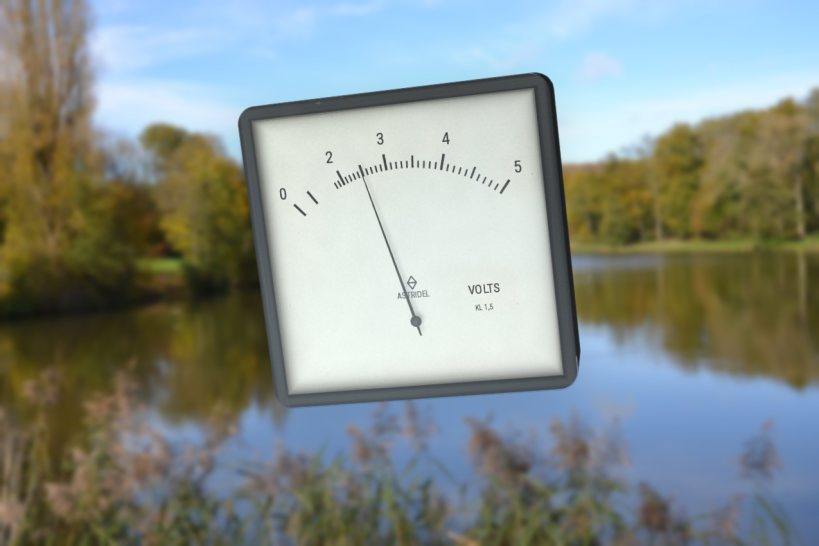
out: 2.5 V
